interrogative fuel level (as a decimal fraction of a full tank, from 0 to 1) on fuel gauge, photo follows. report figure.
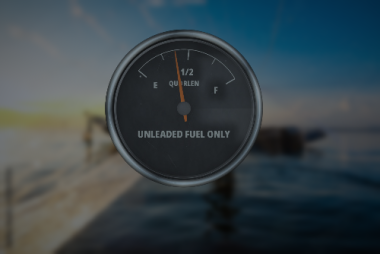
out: 0.375
